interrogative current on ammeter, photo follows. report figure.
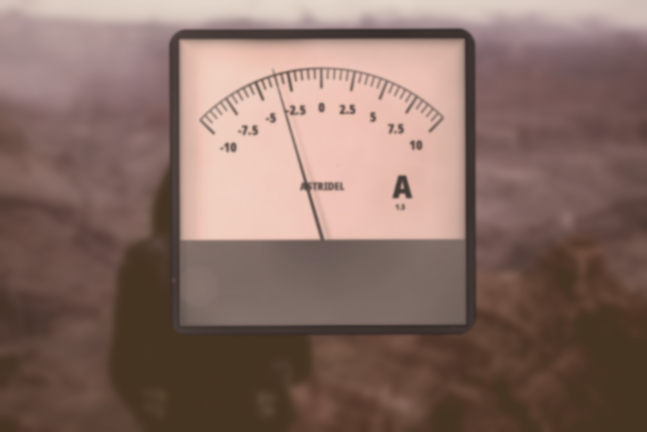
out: -3.5 A
